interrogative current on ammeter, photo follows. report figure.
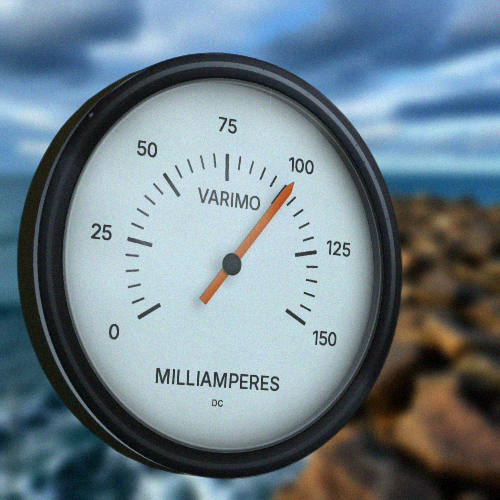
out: 100 mA
